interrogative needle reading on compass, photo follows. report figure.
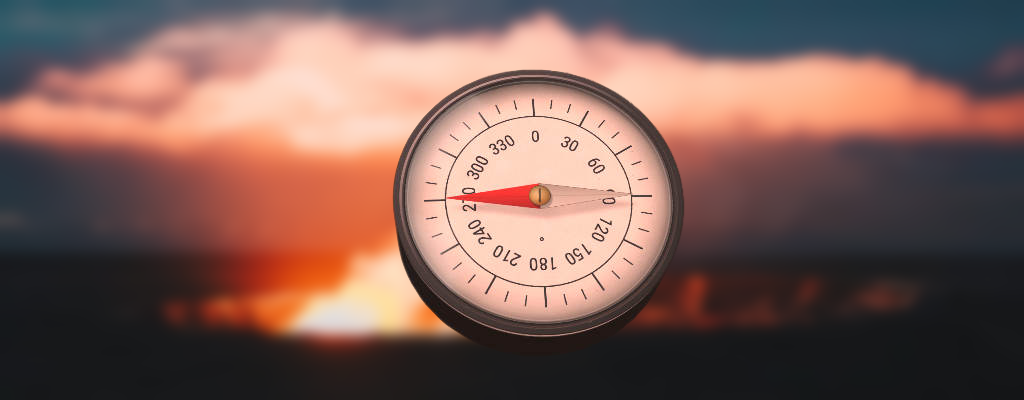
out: 270 °
